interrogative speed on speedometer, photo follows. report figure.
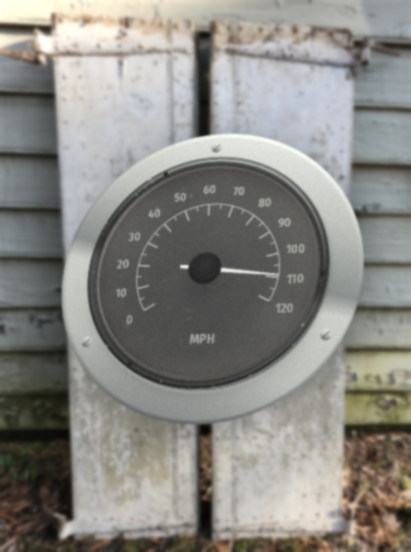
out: 110 mph
